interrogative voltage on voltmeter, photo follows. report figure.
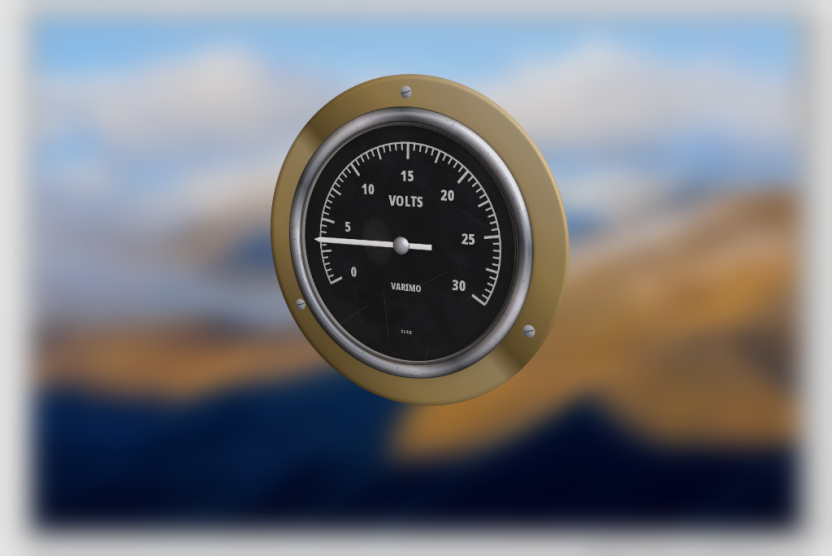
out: 3.5 V
